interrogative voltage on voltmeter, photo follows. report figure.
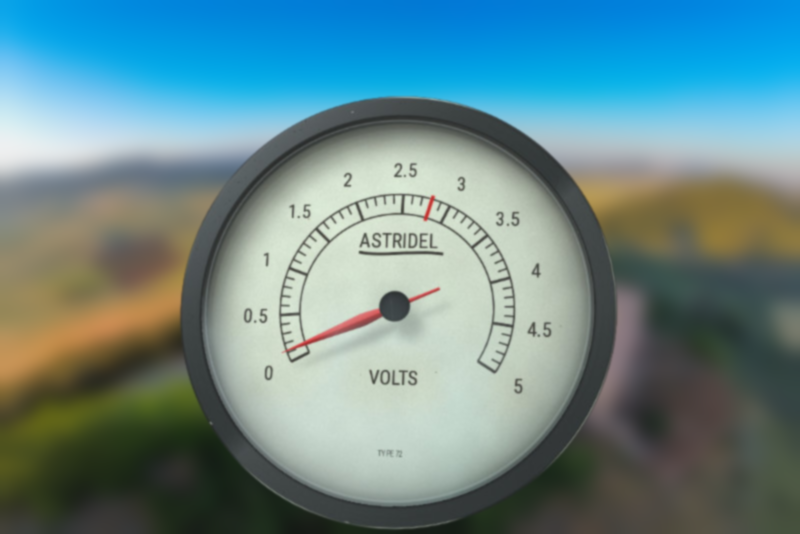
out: 0.1 V
